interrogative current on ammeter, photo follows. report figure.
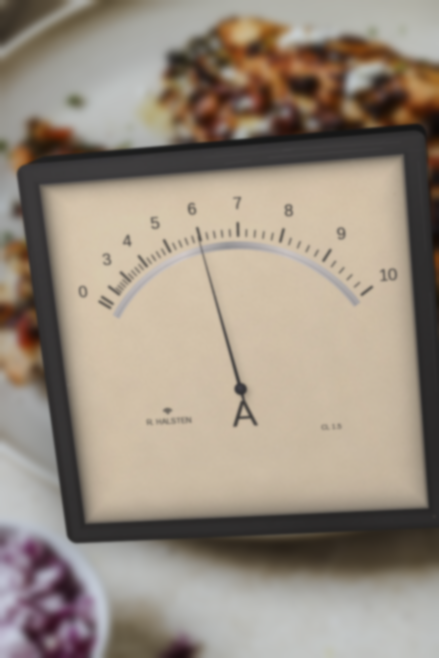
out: 6 A
